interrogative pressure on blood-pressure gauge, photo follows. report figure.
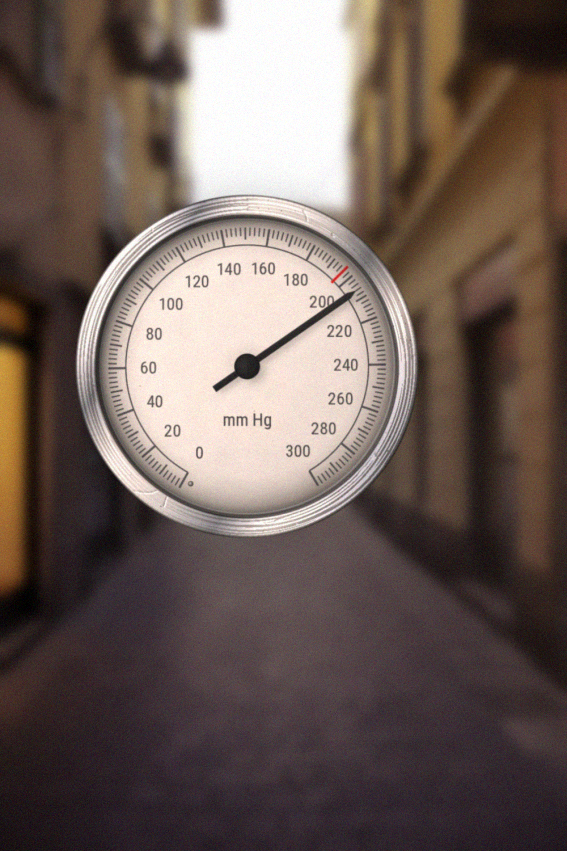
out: 206 mmHg
